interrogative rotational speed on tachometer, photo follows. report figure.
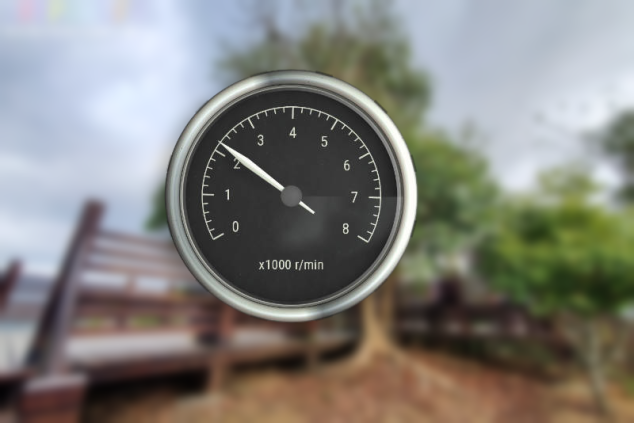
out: 2200 rpm
